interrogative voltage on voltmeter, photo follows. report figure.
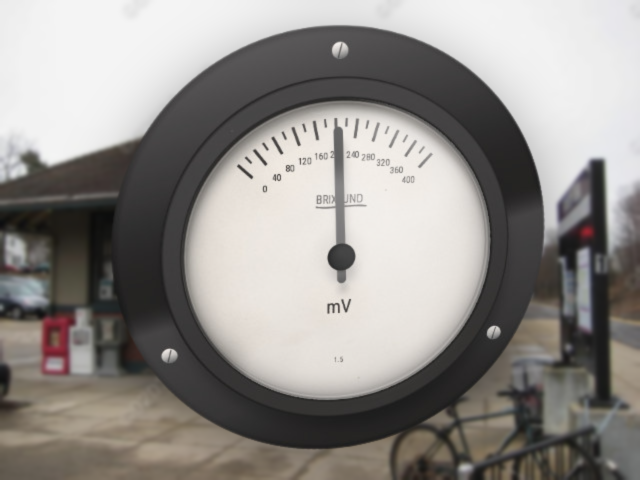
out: 200 mV
